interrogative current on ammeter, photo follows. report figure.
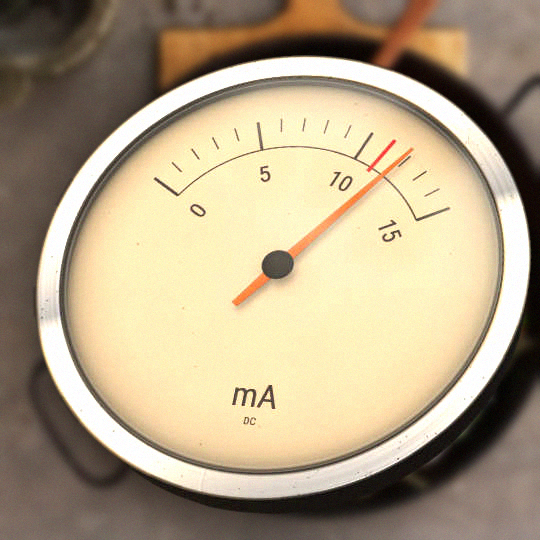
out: 12 mA
